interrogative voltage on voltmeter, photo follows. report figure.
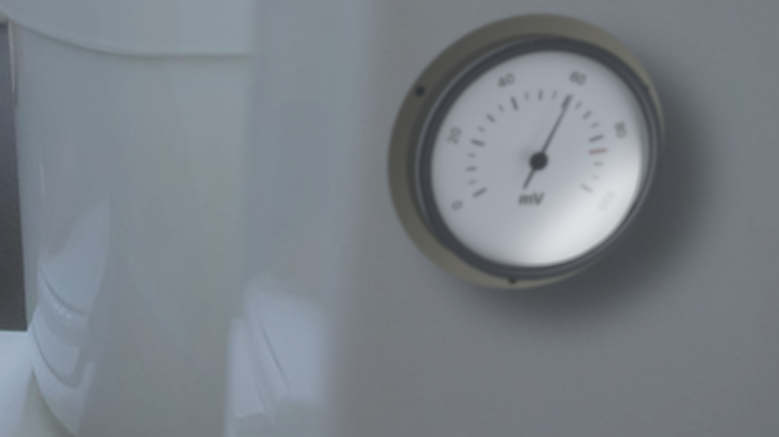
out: 60 mV
